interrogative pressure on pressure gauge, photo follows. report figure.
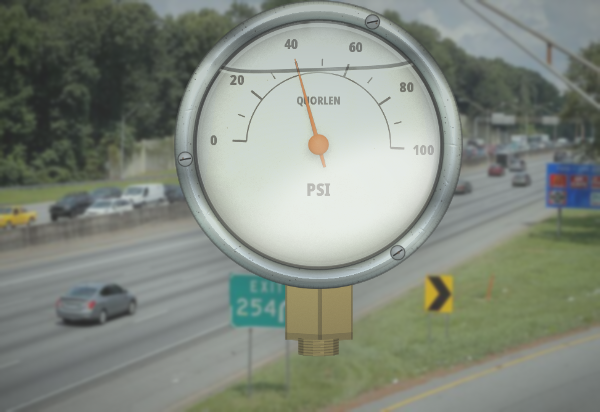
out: 40 psi
